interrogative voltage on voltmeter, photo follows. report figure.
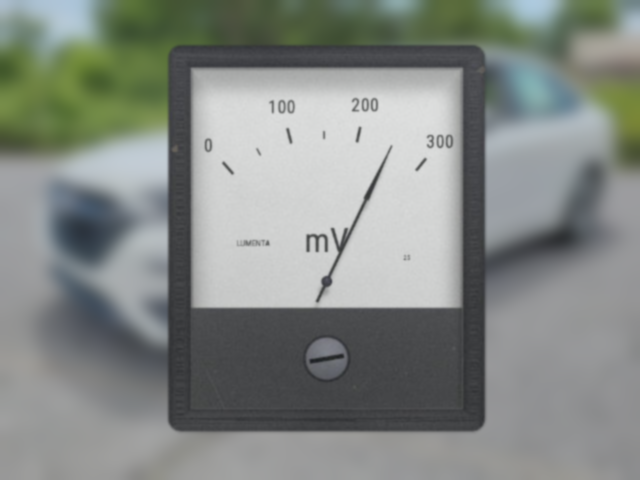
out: 250 mV
